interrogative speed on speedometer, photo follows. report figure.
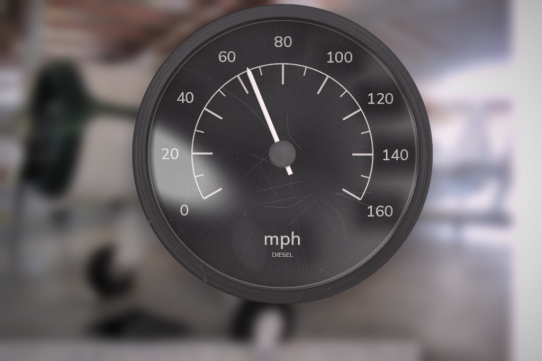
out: 65 mph
